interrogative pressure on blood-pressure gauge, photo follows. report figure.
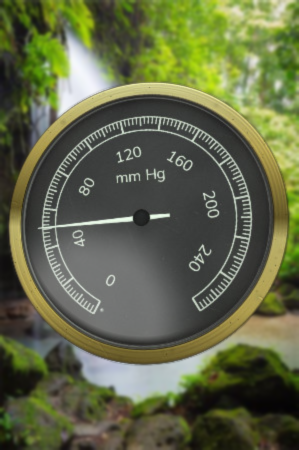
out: 50 mmHg
